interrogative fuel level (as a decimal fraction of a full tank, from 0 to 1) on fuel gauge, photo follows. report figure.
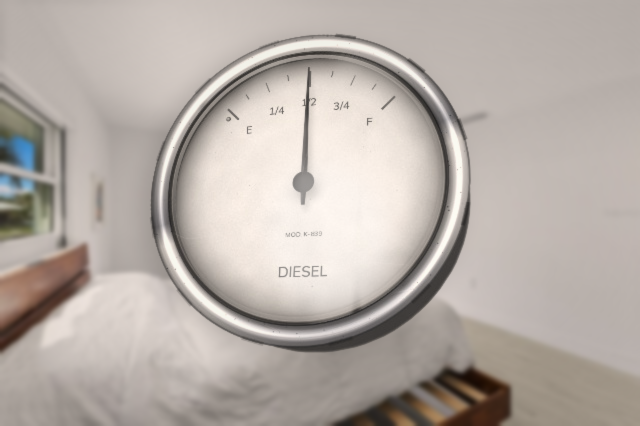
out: 0.5
